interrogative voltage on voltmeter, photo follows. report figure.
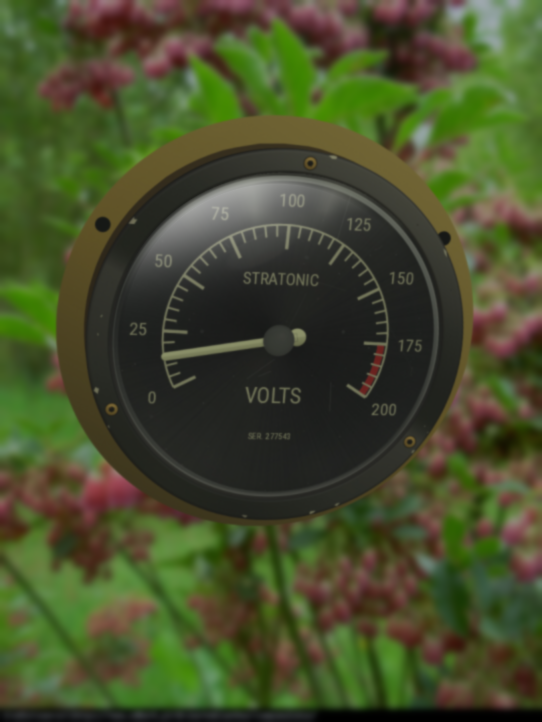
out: 15 V
